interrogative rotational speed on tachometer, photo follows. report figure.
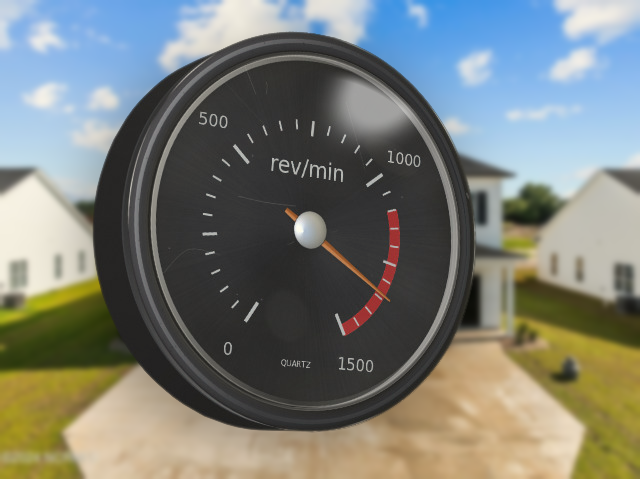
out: 1350 rpm
